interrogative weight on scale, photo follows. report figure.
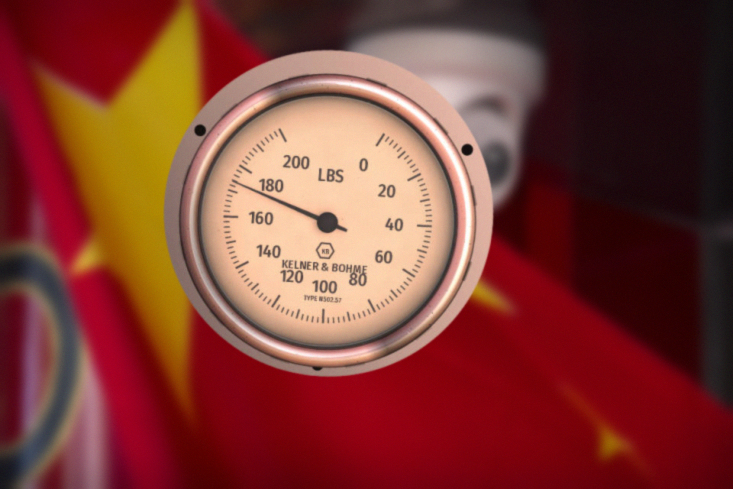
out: 174 lb
